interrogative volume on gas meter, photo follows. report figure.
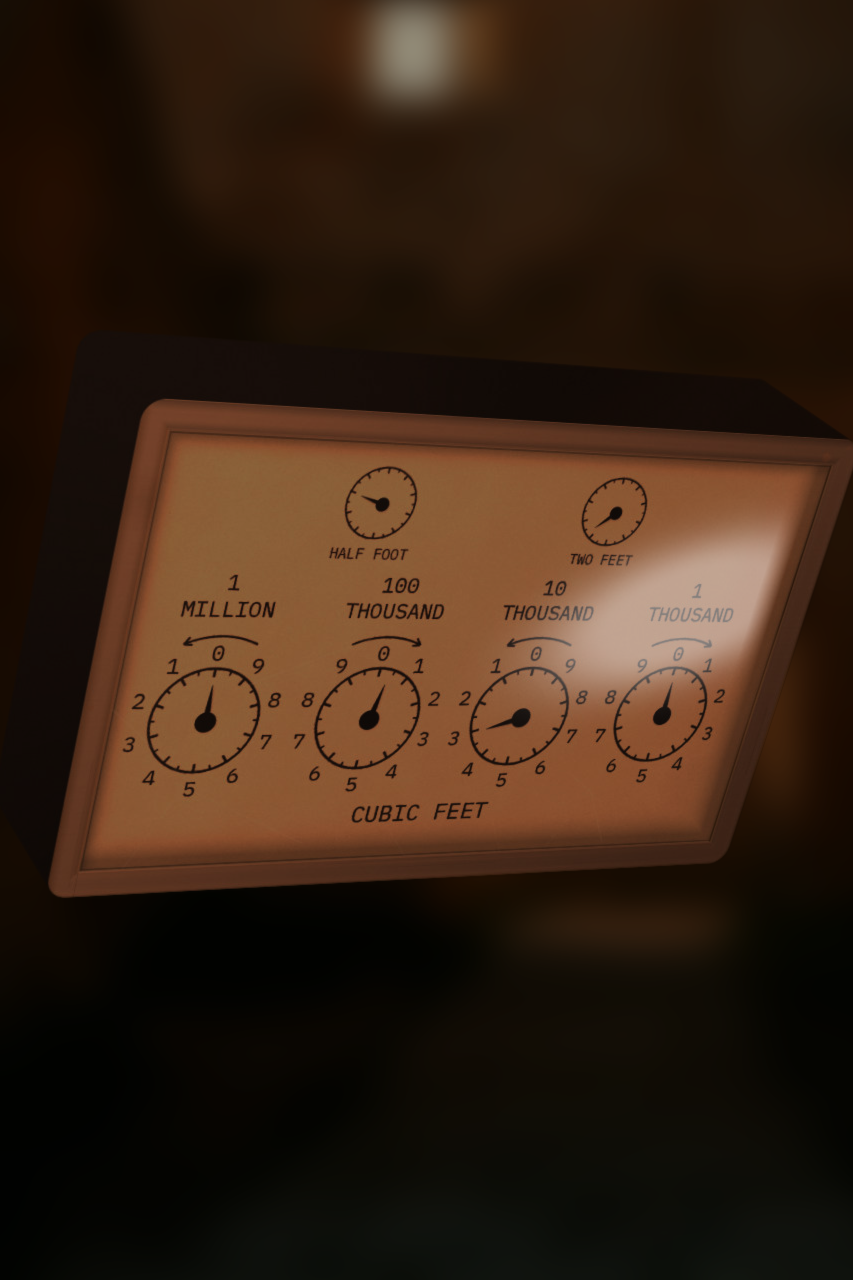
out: 3000 ft³
